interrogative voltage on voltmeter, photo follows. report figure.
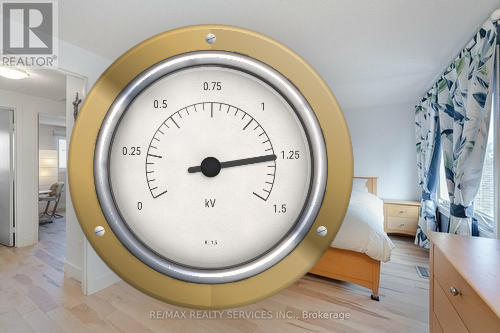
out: 1.25 kV
